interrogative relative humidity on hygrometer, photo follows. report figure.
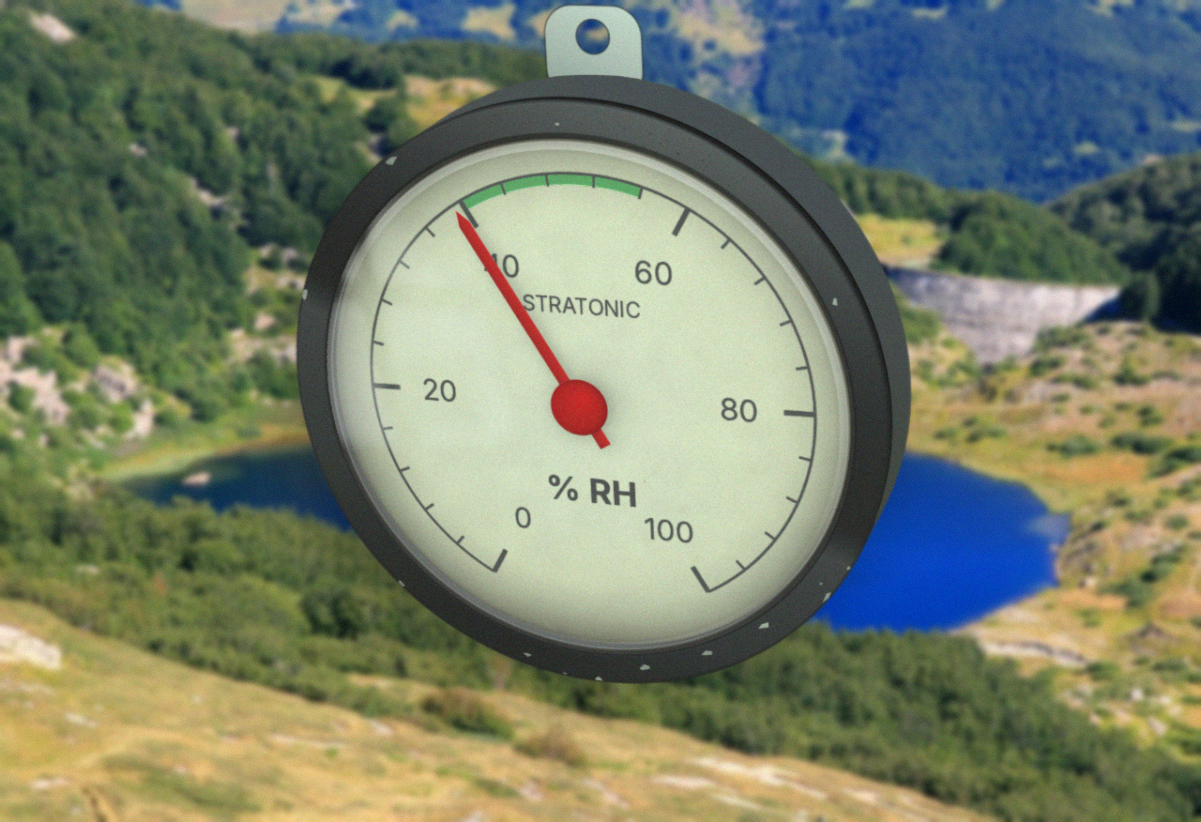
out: 40 %
